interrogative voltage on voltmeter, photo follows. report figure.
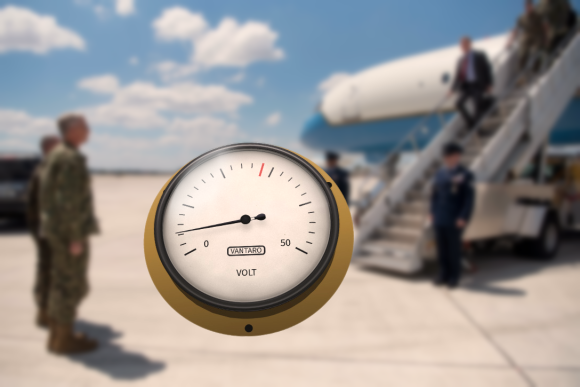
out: 4 V
